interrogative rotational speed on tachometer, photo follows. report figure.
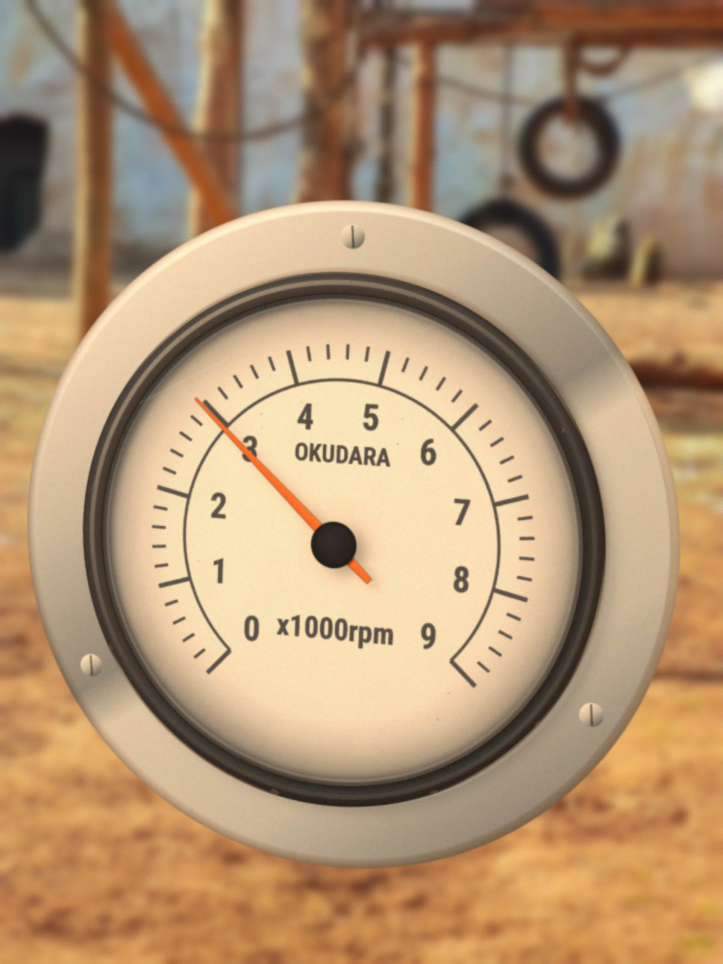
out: 3000 rpm
